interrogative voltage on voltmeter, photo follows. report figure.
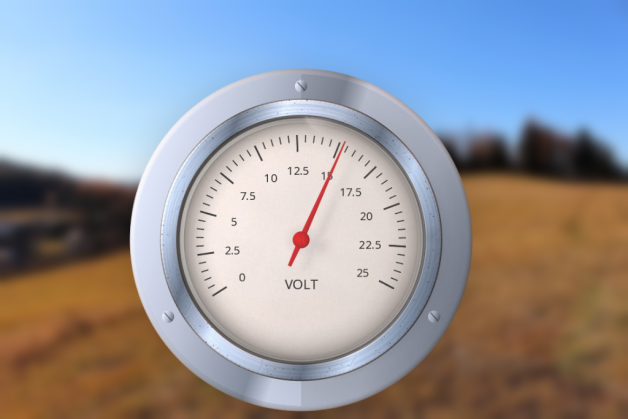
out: 15.25 V
